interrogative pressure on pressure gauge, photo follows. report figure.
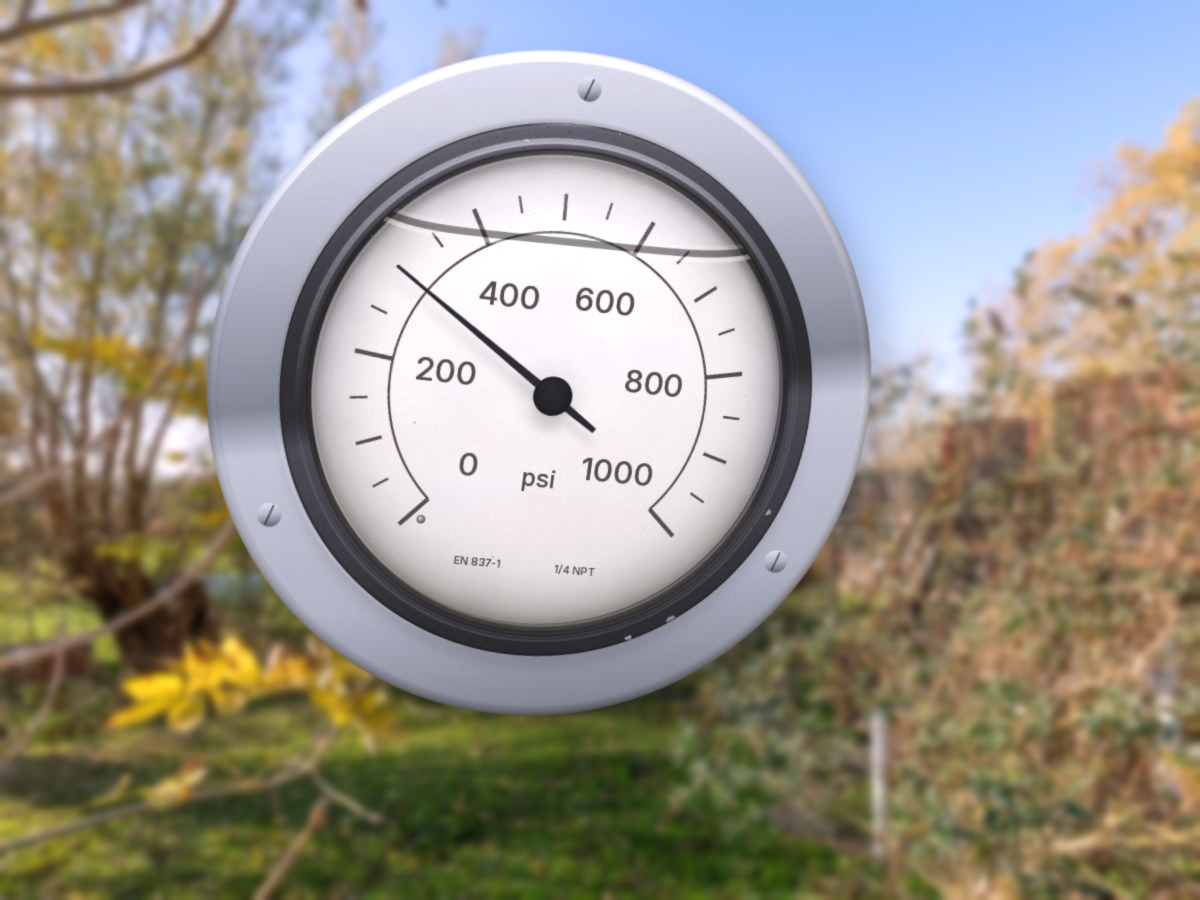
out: 300 psi
